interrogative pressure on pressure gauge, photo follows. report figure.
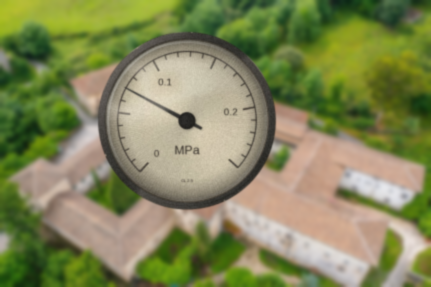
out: 0.07 MPa
